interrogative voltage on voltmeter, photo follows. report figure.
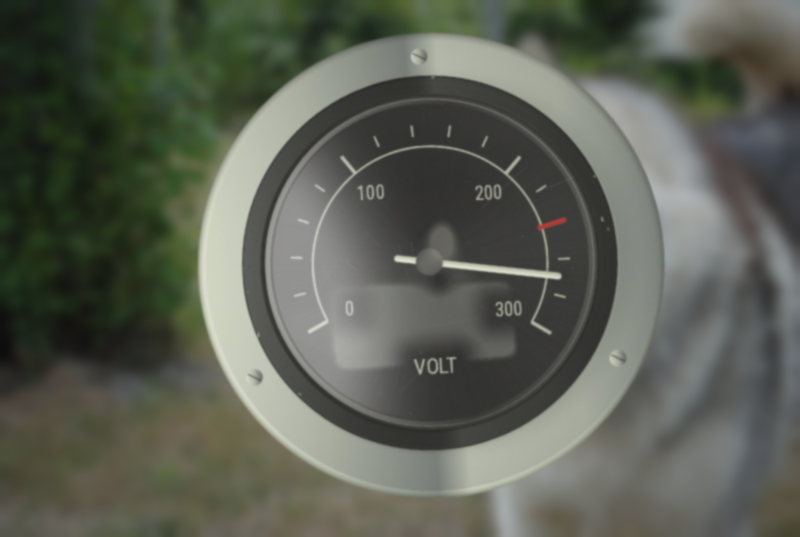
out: 270 V
